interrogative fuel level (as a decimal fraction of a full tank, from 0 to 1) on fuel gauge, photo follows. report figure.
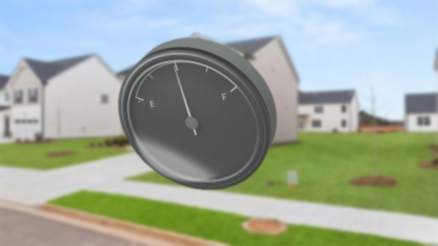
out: 0.5
